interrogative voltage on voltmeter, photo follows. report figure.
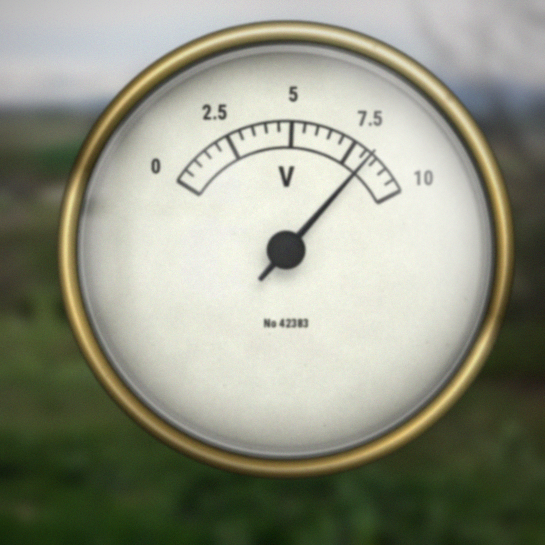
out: 8.25 V
